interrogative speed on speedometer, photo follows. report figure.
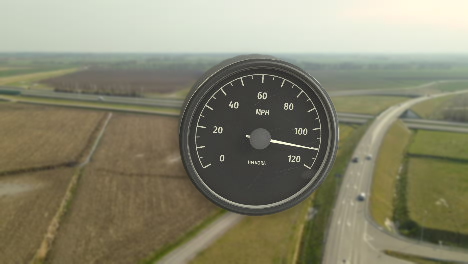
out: 110 mph
